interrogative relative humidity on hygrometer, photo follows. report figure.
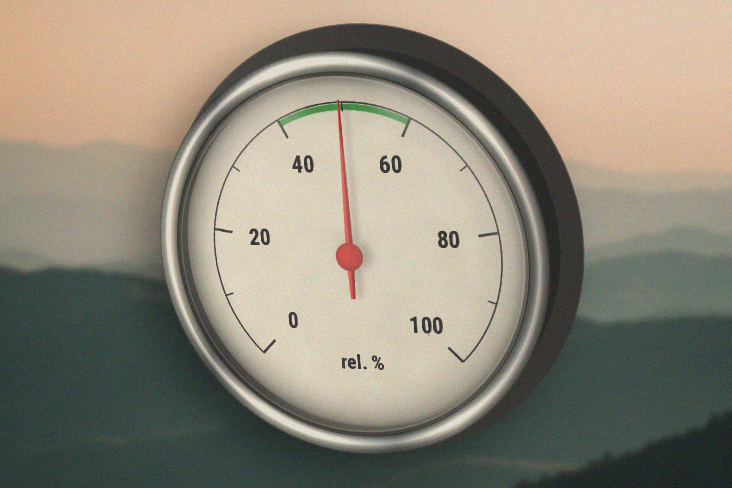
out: 50 %
